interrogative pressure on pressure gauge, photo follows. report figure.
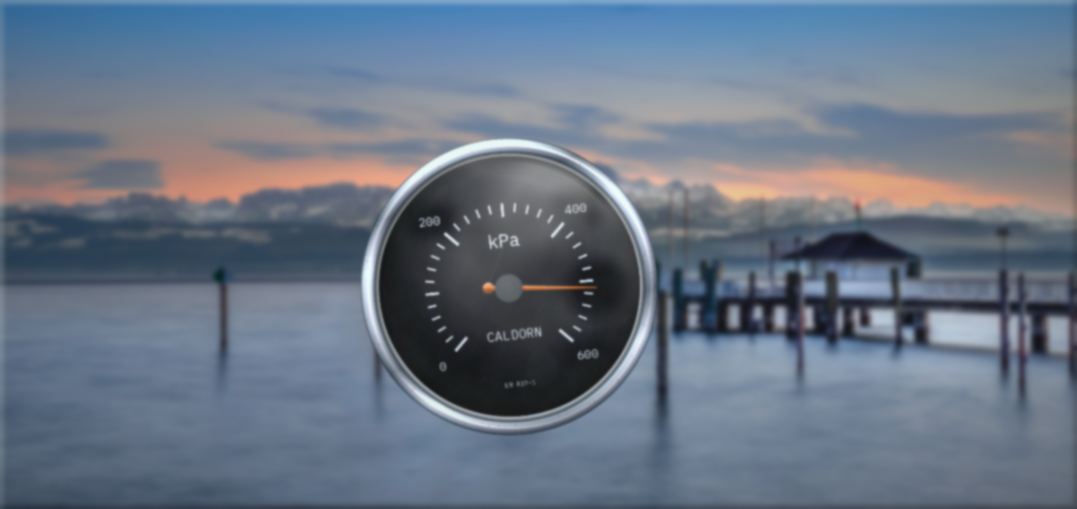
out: 510 kPa
